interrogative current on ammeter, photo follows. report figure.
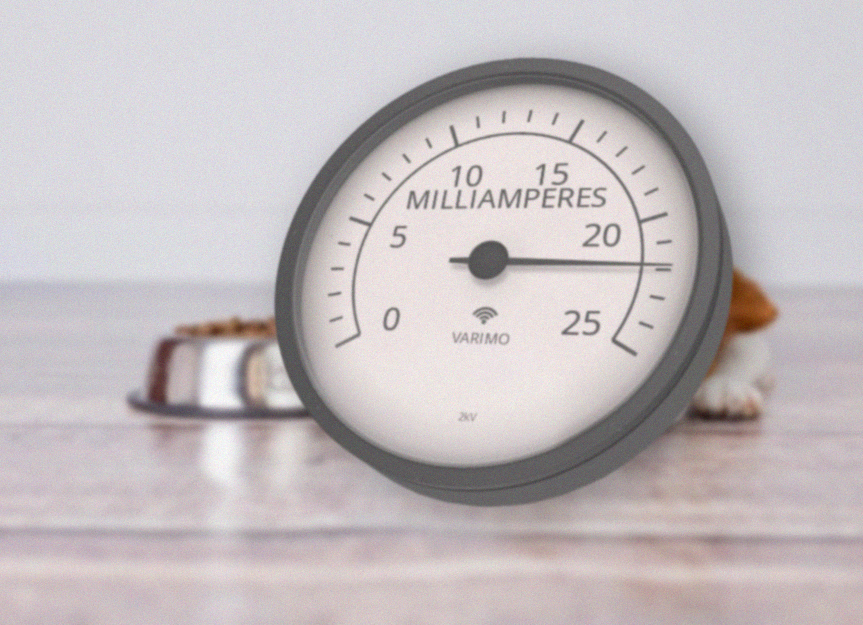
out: 22 mA
